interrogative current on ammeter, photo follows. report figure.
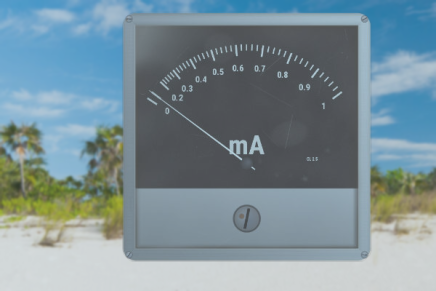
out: 0.1 mA
